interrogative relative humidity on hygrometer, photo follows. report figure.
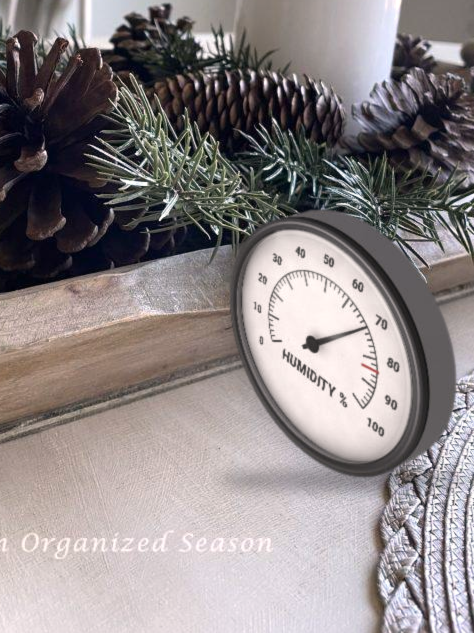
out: 70 %
